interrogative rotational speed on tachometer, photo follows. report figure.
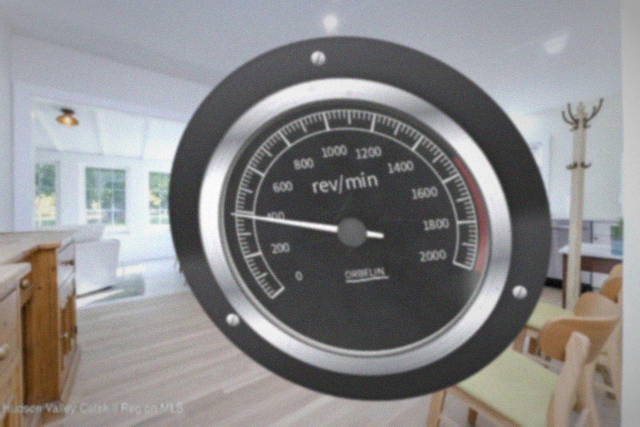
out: 400 rpm
